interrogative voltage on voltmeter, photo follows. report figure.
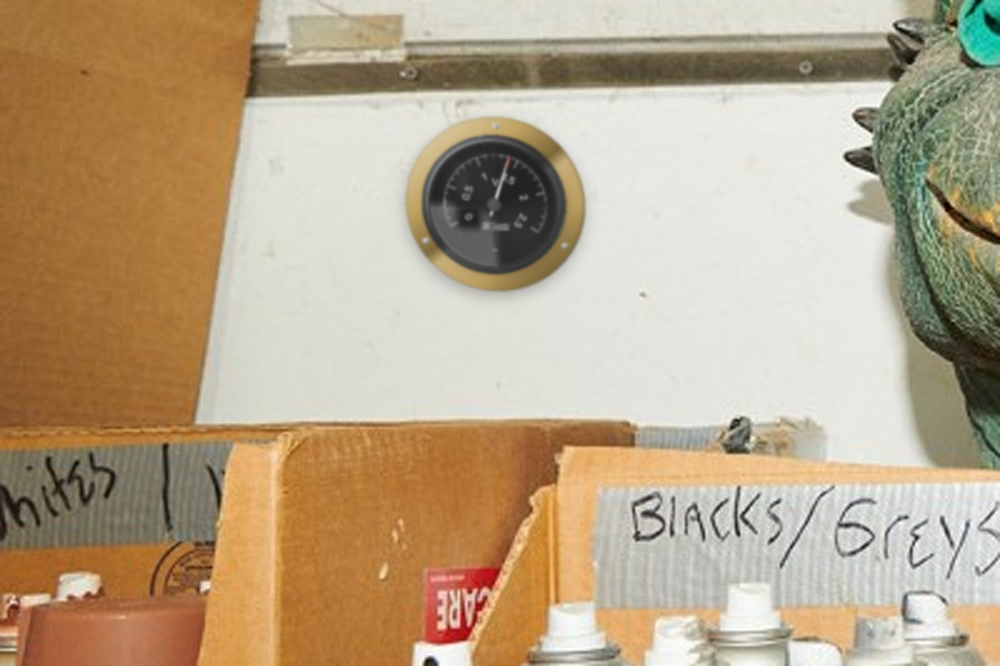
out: 1.4 V
